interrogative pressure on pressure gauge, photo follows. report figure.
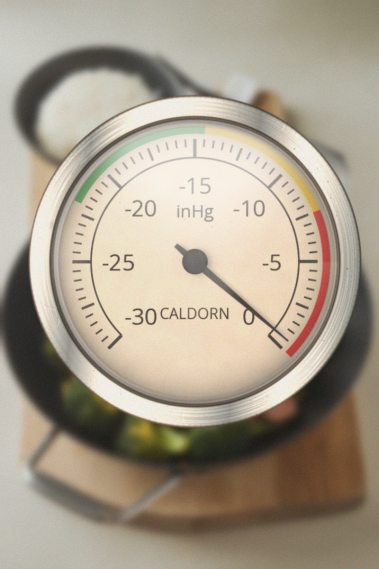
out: -0.5 inHg
